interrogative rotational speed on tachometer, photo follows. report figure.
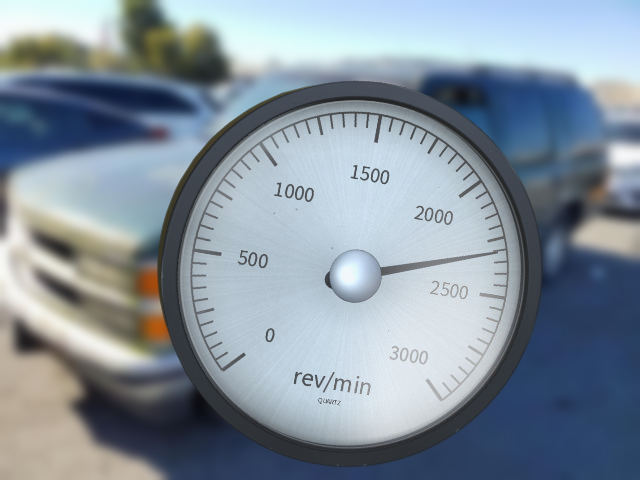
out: 2300 rpm
